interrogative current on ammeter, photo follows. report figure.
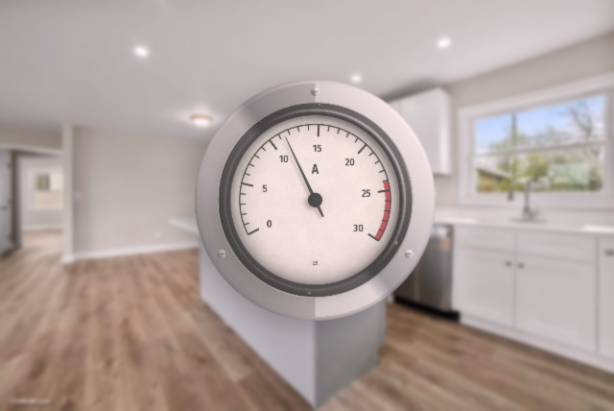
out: 11.5 A
